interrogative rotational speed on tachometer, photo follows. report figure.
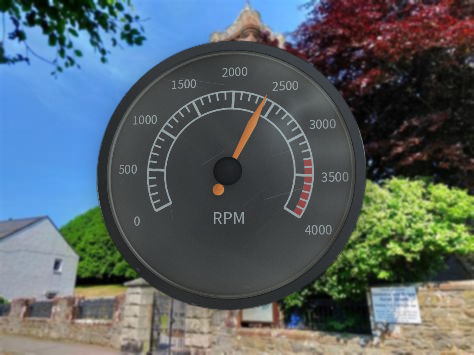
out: 2400 rpm
